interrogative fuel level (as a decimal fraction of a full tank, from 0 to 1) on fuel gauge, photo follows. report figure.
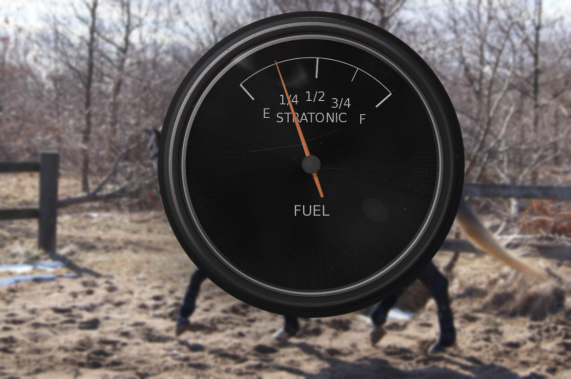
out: 0.25
